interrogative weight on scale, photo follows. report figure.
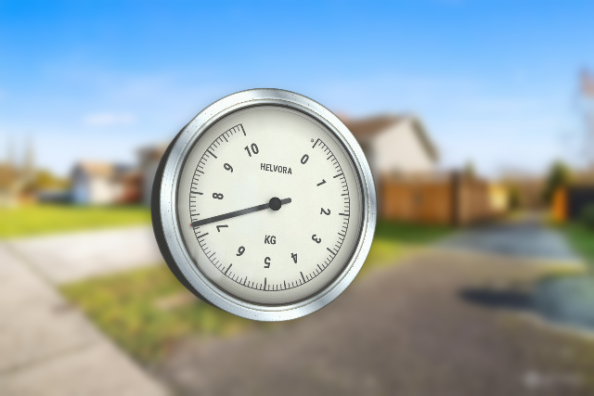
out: 7.3 kg
